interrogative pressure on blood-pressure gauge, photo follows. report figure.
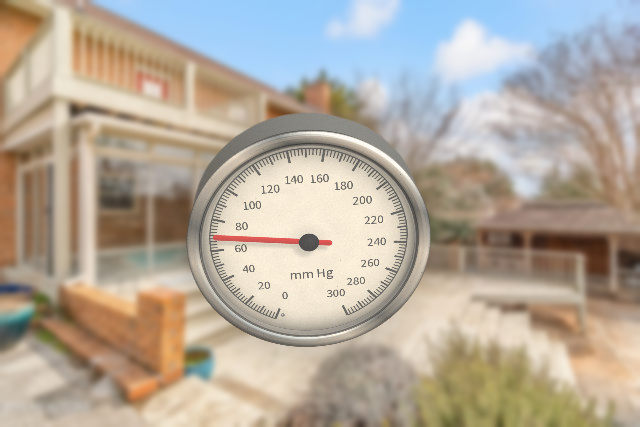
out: 70 mmHg
